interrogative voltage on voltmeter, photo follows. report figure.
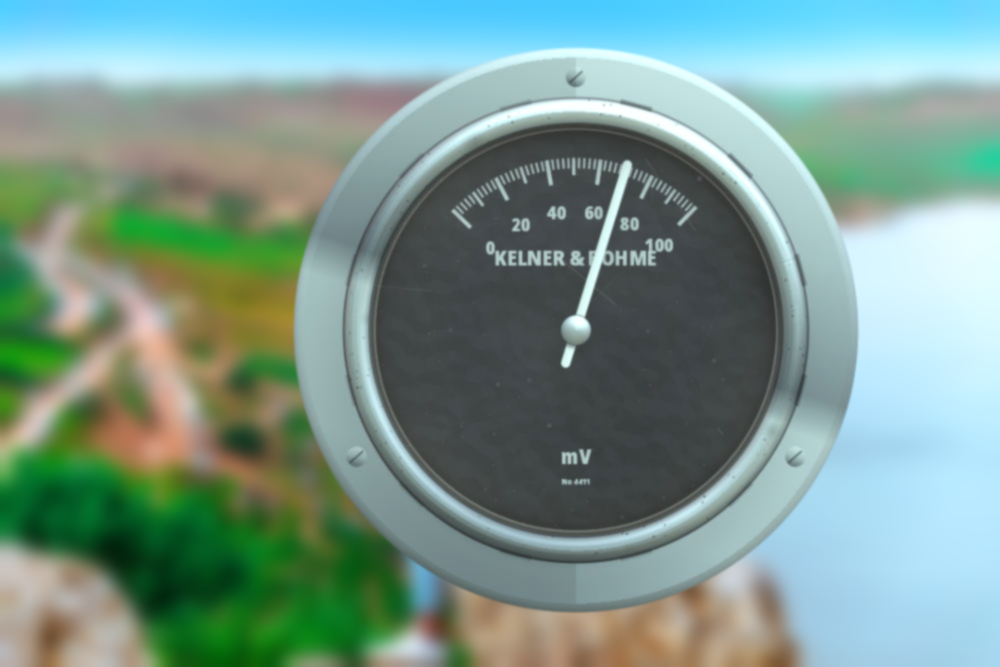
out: 70 mV
